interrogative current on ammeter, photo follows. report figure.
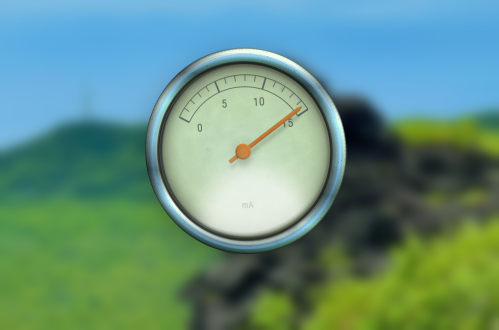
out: 14.5 mA
